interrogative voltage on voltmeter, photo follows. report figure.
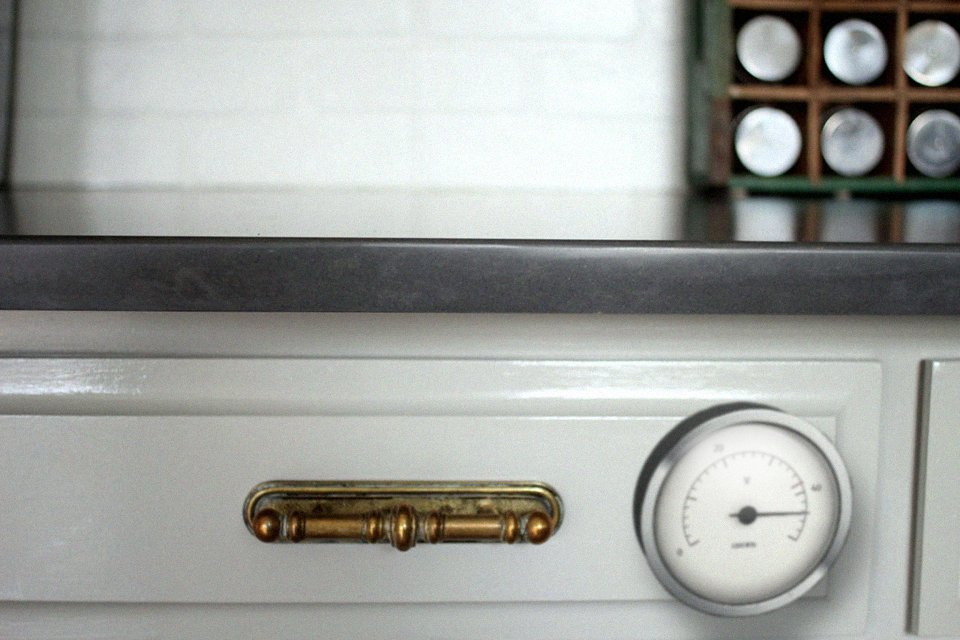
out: 44 V
